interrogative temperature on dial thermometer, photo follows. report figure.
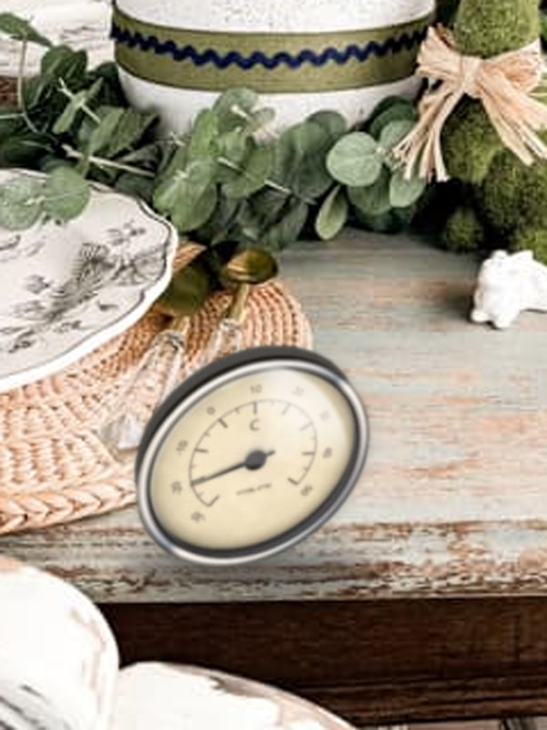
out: -20 °C
